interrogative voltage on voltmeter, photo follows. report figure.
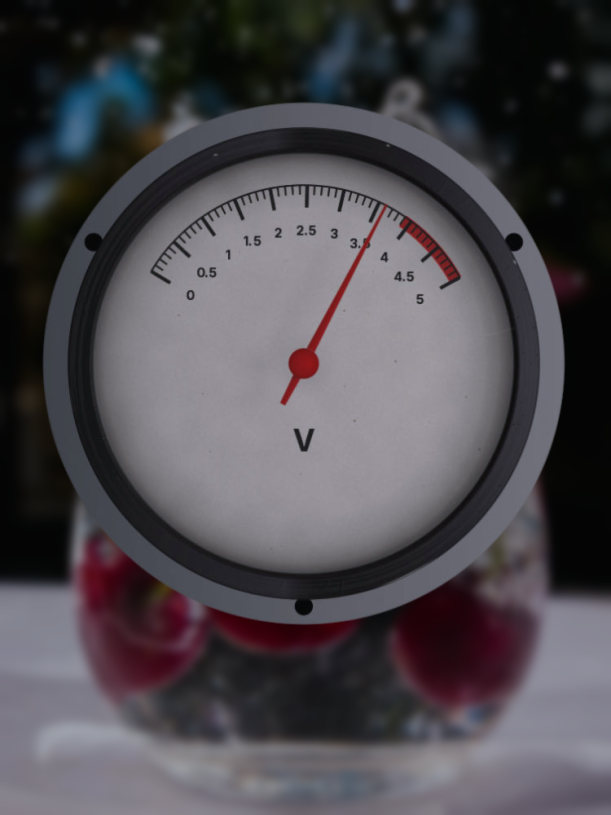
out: 3.6 V
